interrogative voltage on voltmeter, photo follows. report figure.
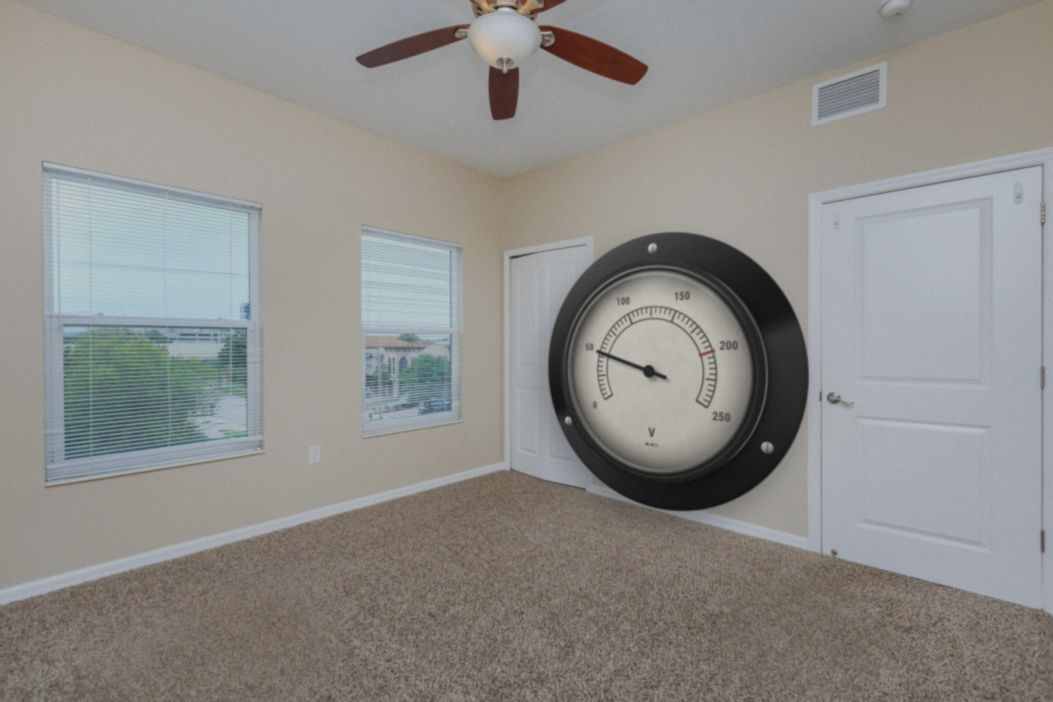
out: 50 V
